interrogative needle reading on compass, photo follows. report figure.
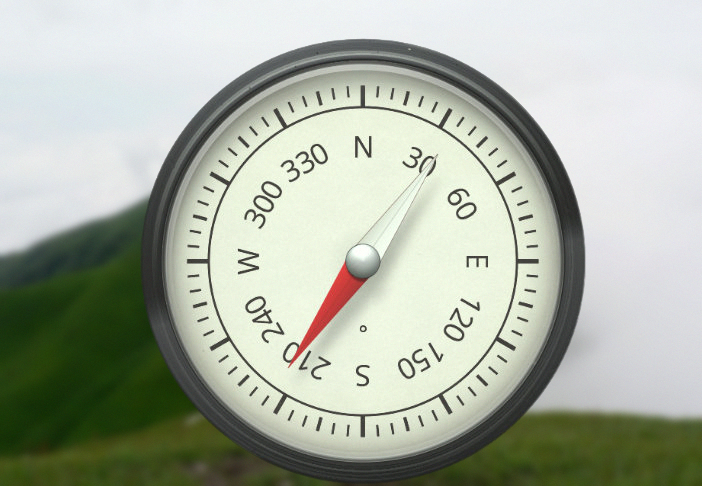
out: 215 °
